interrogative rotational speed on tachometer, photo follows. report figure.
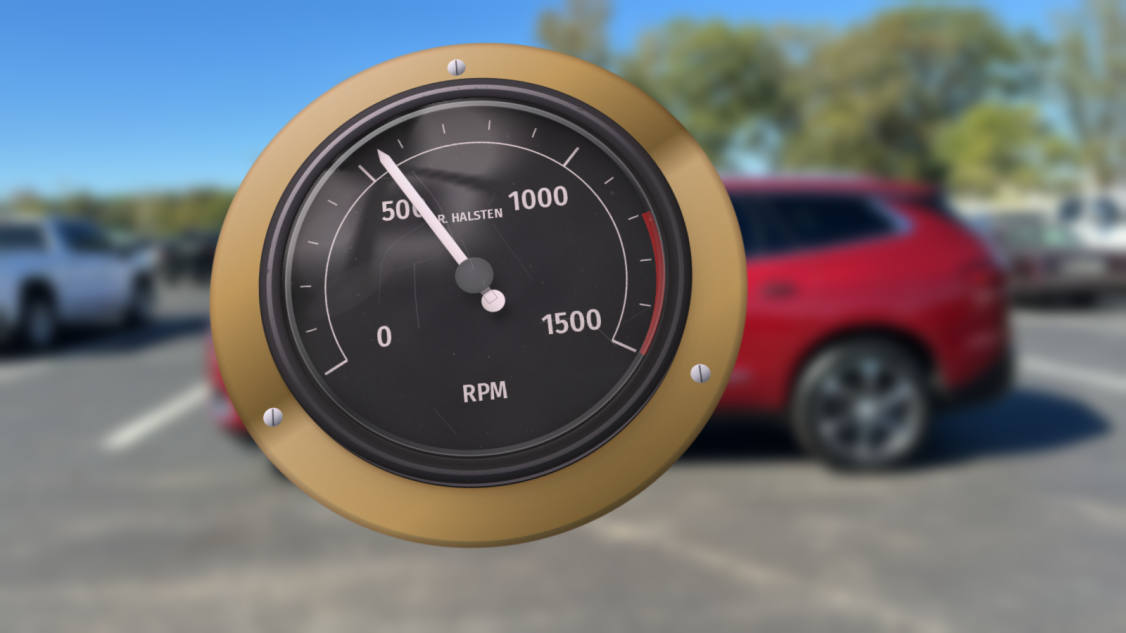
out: 550 rpm
